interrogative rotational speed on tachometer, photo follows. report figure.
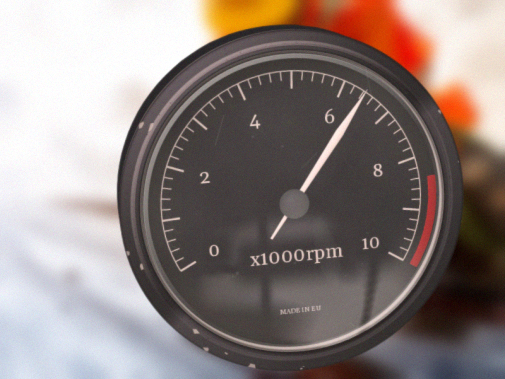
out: 6400 rpm
